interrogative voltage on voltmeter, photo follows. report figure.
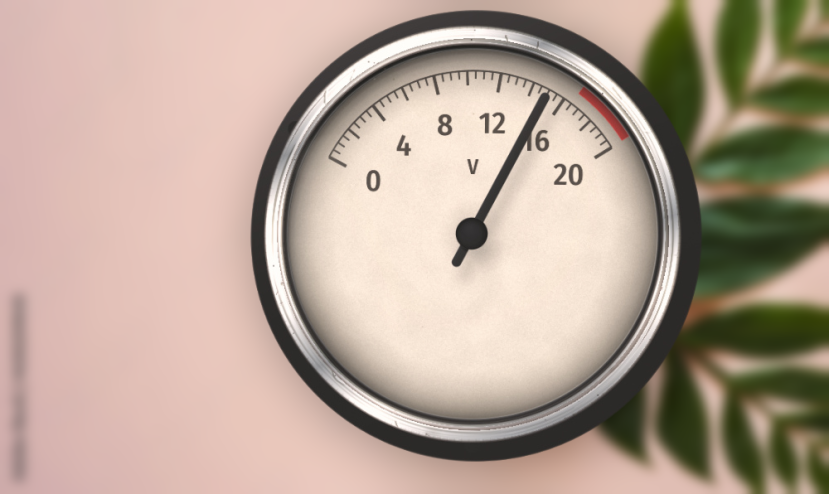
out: 15 V
